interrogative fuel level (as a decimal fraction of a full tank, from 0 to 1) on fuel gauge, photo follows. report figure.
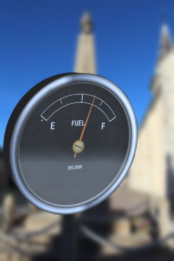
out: 0.625
